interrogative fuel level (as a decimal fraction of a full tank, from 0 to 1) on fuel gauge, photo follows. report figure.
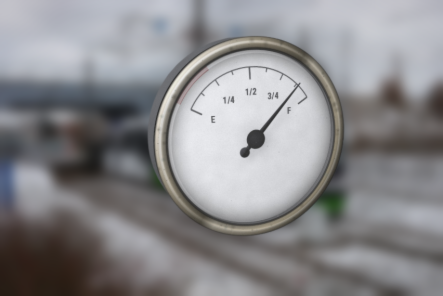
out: 0.875
